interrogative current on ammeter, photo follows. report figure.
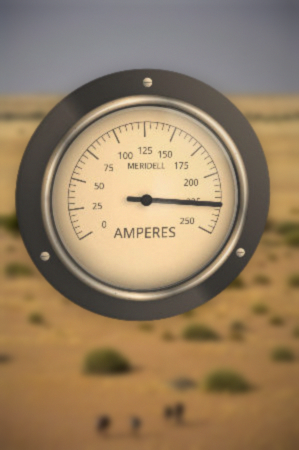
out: 225 A
